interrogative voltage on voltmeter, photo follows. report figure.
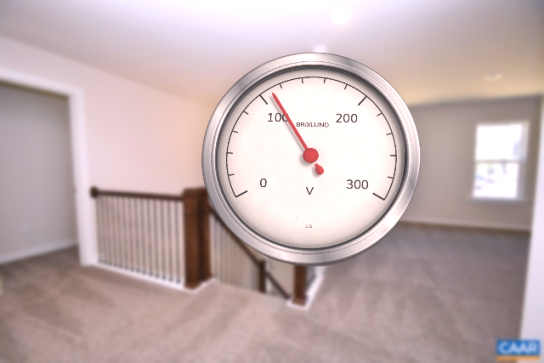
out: 110 V
